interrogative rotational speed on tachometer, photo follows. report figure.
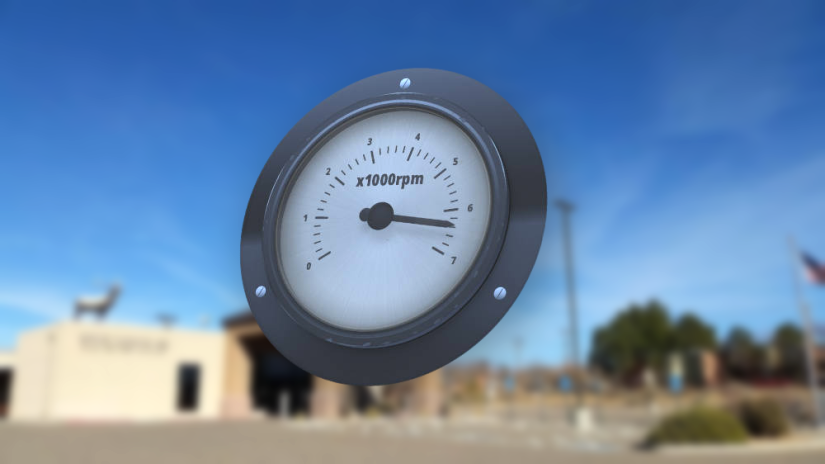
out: 6400 rpm
